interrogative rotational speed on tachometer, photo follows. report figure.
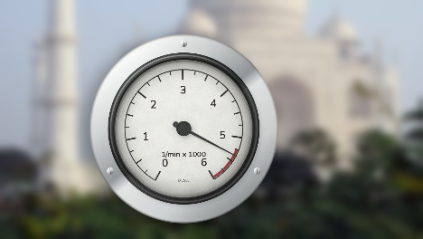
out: 5375 rpm
